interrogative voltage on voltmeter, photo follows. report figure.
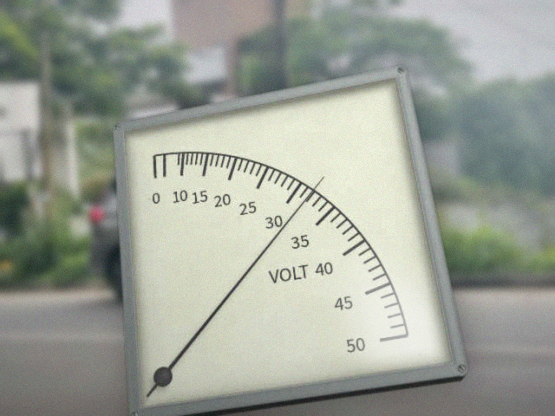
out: 32 V
